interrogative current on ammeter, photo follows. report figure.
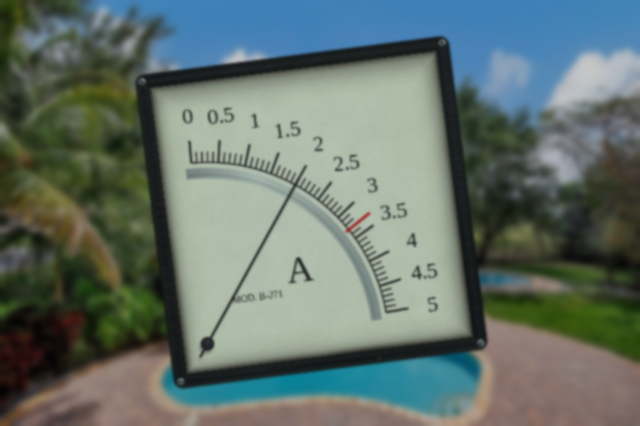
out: 2 A
